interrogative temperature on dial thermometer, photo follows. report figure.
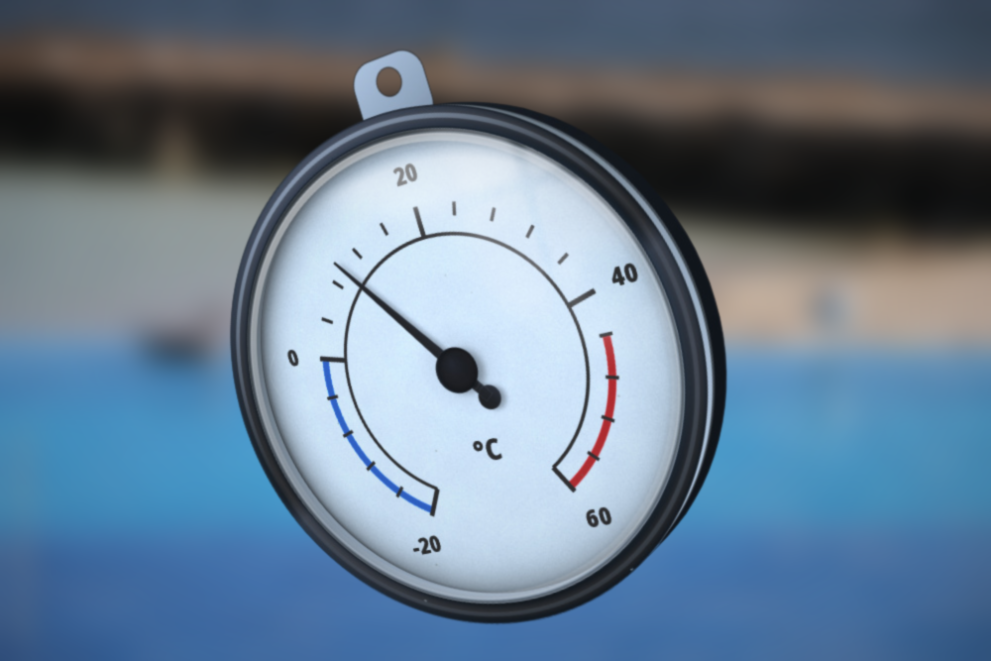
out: 10 °C
